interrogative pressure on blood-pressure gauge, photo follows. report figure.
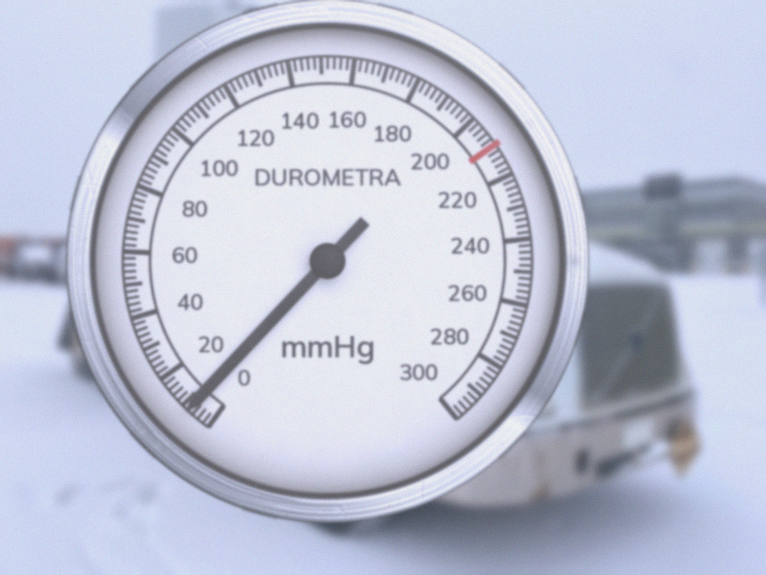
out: 8 mmHg
